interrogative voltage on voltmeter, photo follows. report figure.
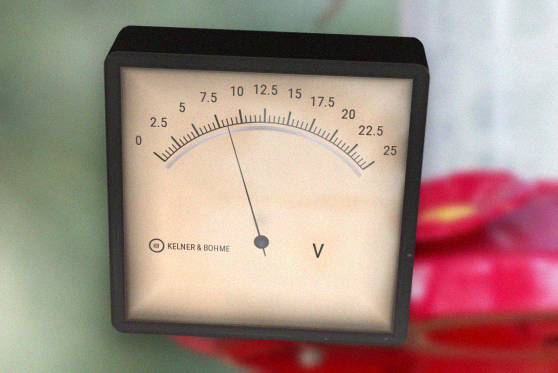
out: 8.5 V
